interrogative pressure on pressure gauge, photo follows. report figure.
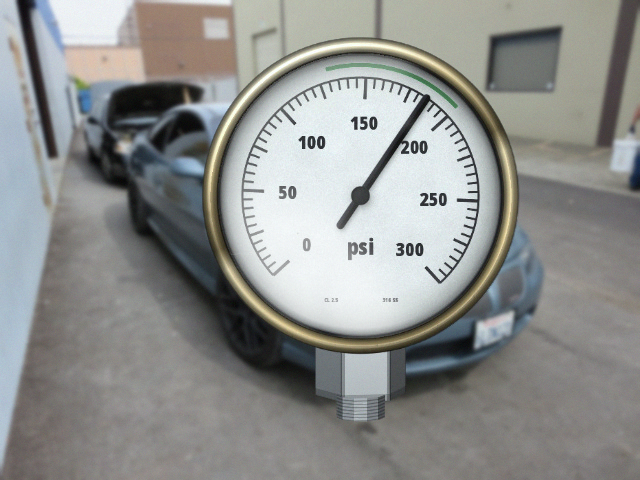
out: 185 psi
